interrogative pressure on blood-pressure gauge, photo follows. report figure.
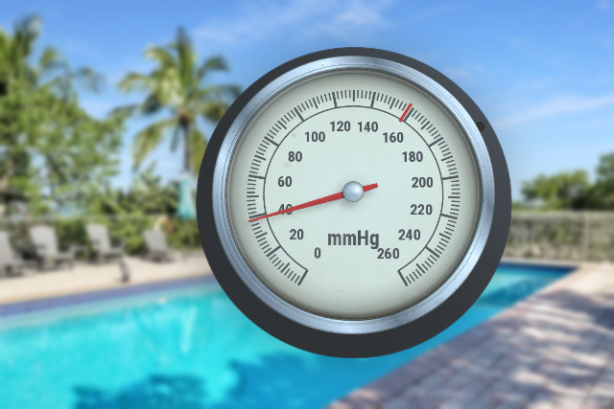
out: 38 mmHg
